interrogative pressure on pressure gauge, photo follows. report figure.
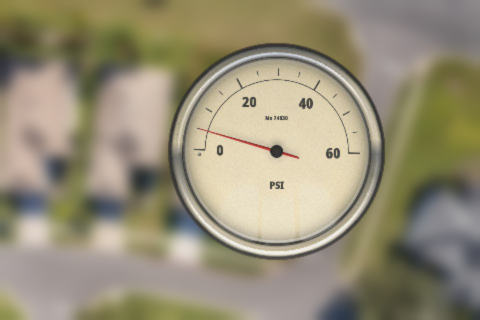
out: 5 psi
